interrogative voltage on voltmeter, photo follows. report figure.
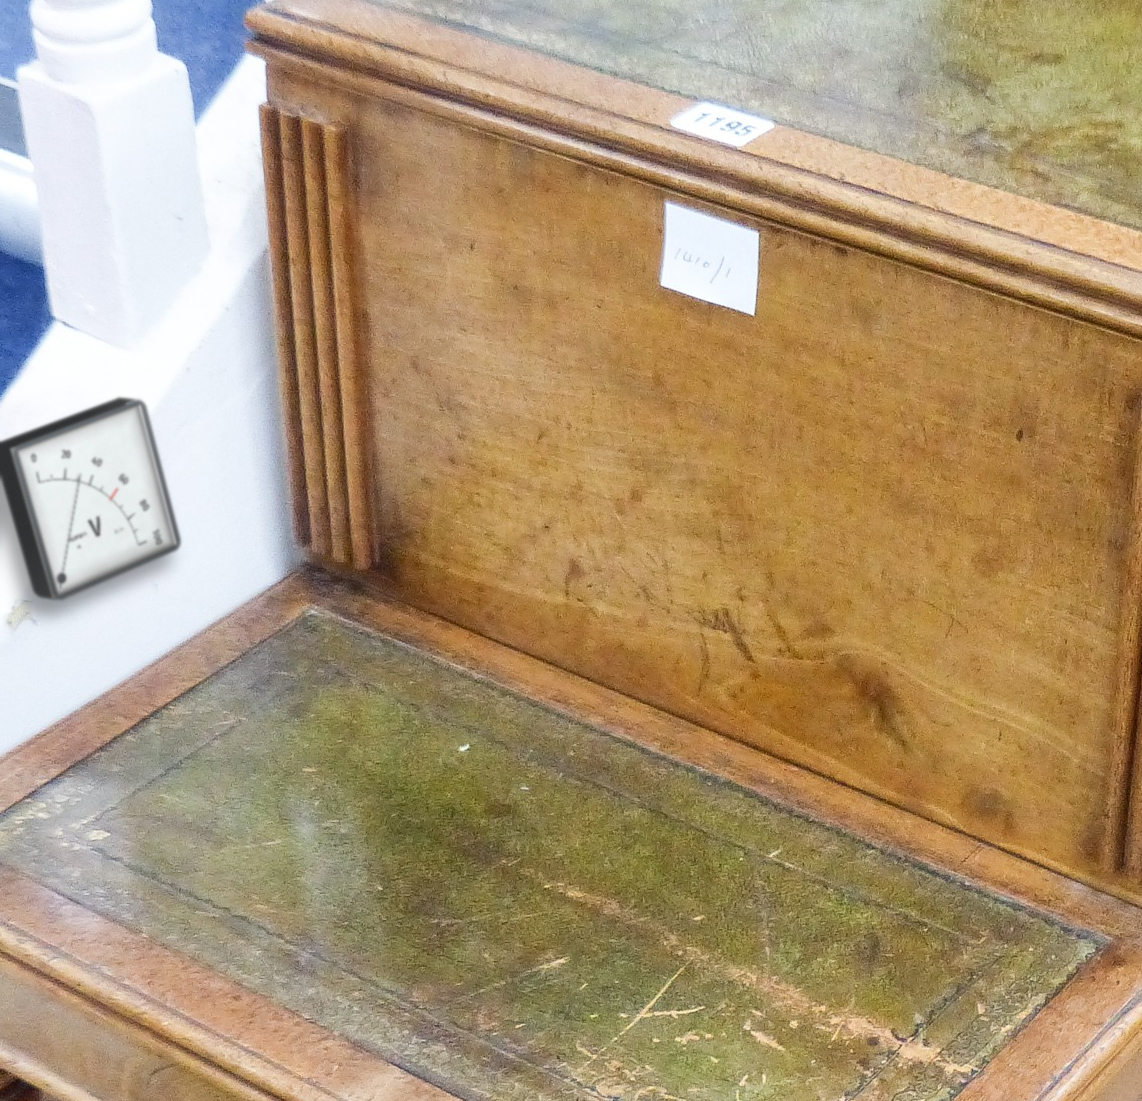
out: 30 V
